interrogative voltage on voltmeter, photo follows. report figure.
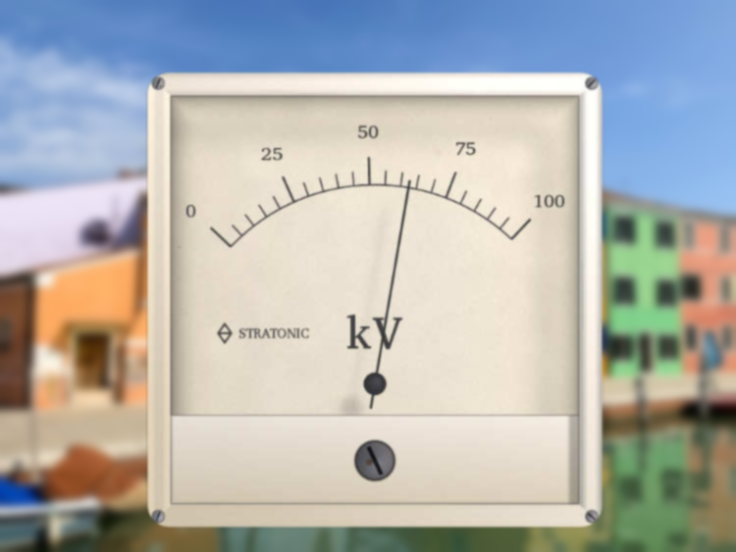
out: 62.5 kV
